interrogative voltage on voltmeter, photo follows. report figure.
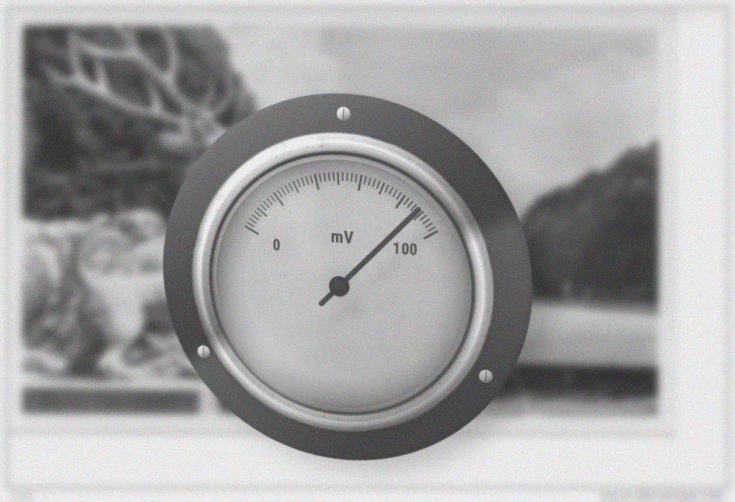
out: 88 mV
